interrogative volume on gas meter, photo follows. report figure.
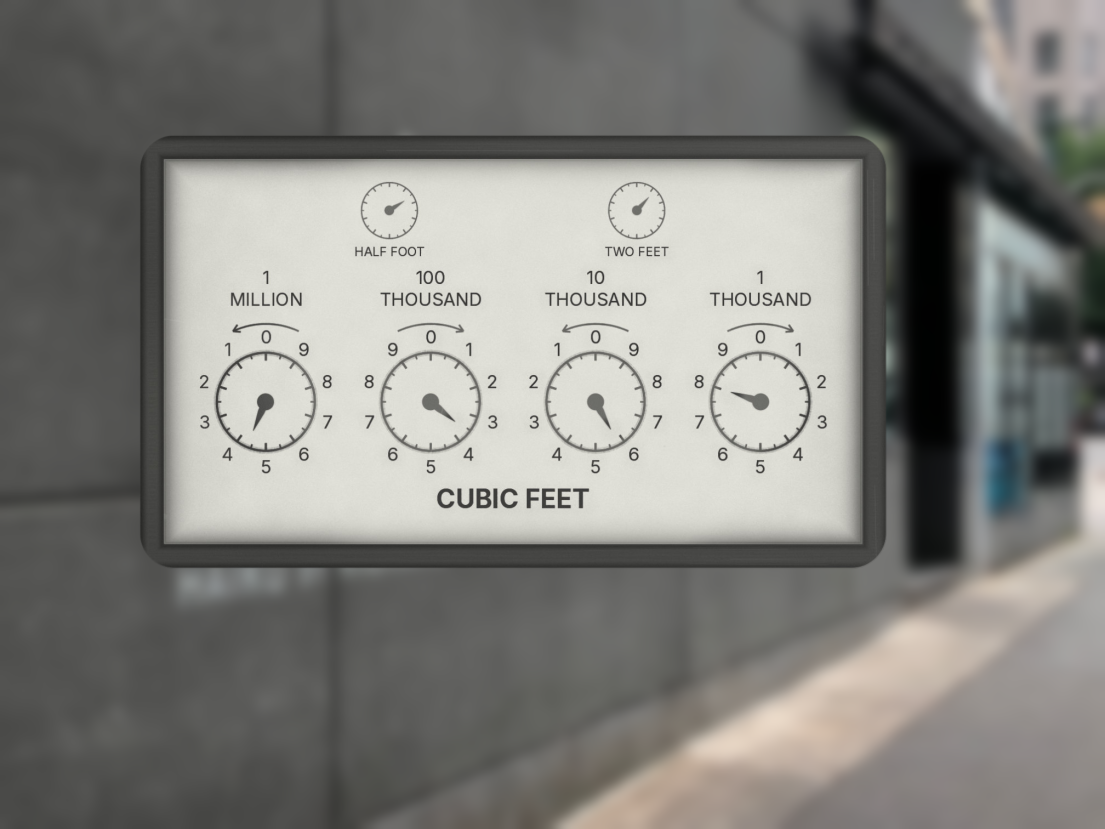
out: 435800 ft³
